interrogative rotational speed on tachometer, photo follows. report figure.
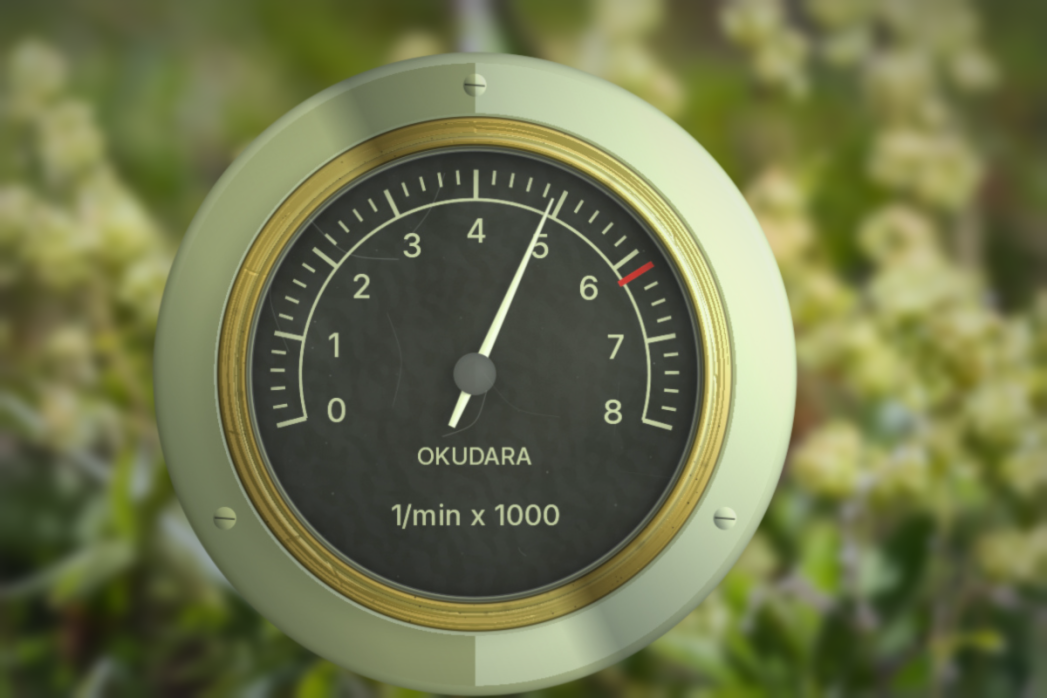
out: 4900 rpm
